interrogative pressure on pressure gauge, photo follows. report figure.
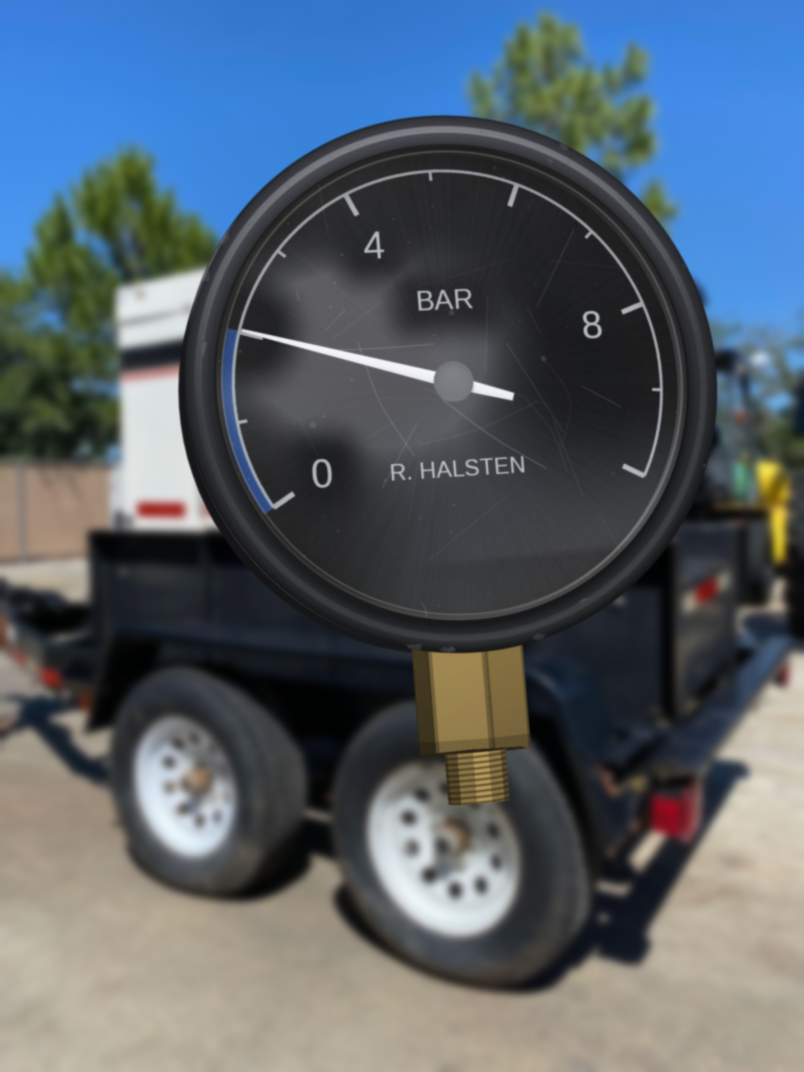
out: 2 bar
